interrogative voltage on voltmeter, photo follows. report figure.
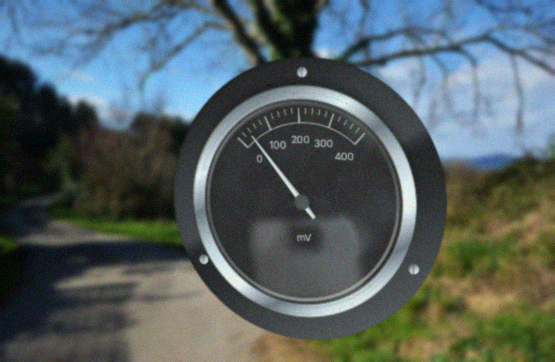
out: 40 mV
